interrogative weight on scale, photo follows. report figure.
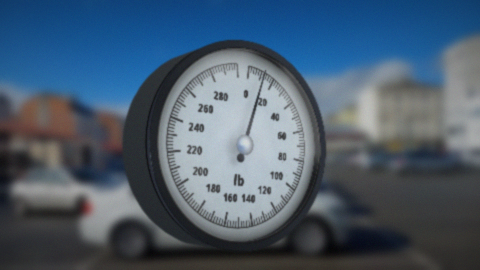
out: 10 lb
